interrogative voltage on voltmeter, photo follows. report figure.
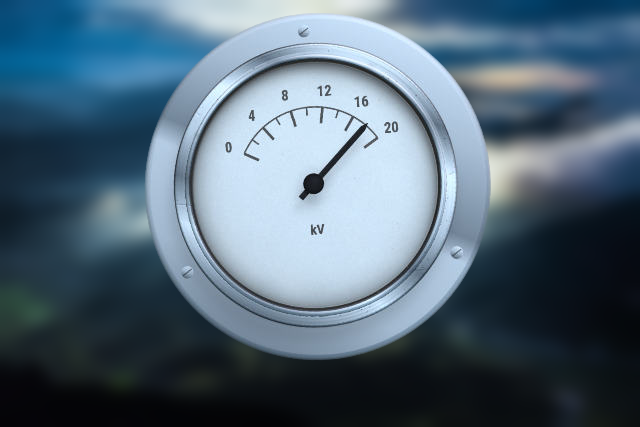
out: 18 kV
